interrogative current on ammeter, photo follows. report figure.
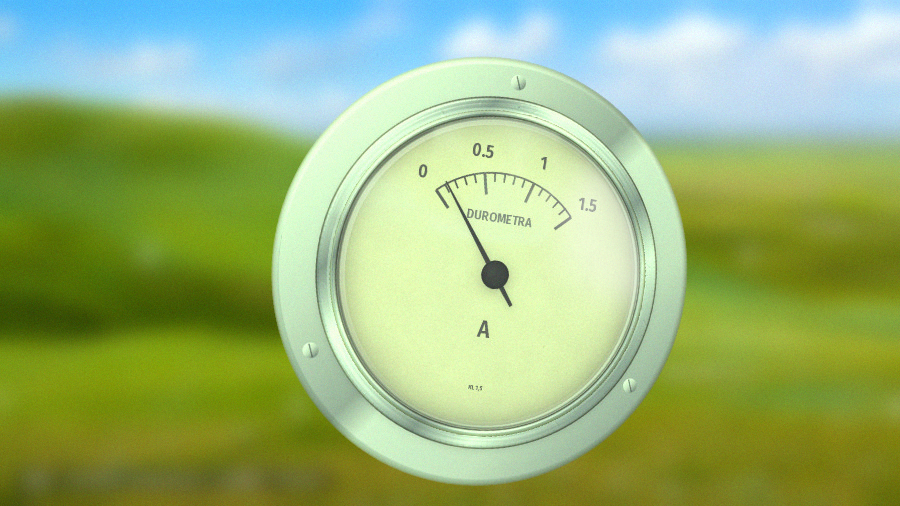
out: 0.1 A
